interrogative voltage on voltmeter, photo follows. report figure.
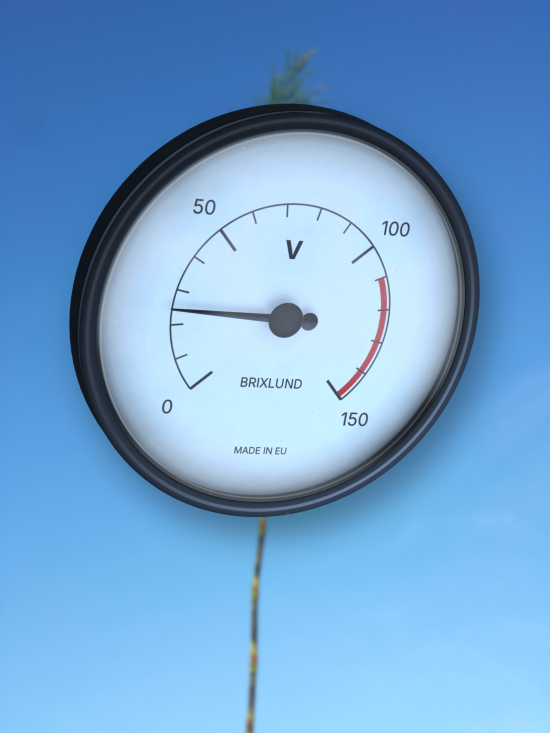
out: 25 V
